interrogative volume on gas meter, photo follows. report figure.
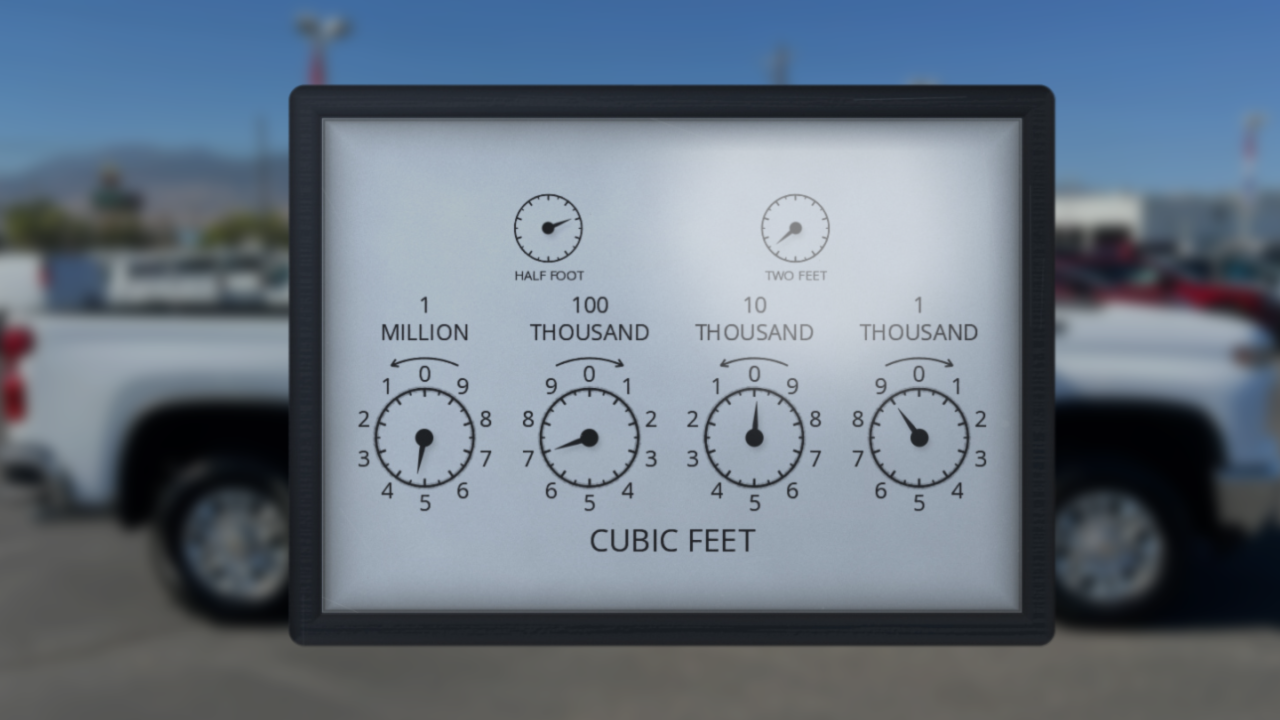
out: 469900 ft³
